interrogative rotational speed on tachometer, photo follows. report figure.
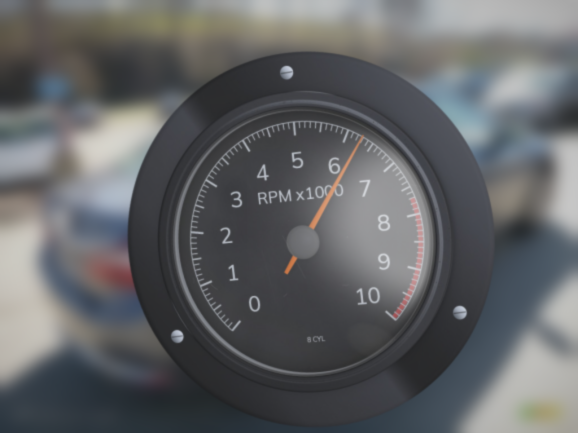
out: 6300 rpm
